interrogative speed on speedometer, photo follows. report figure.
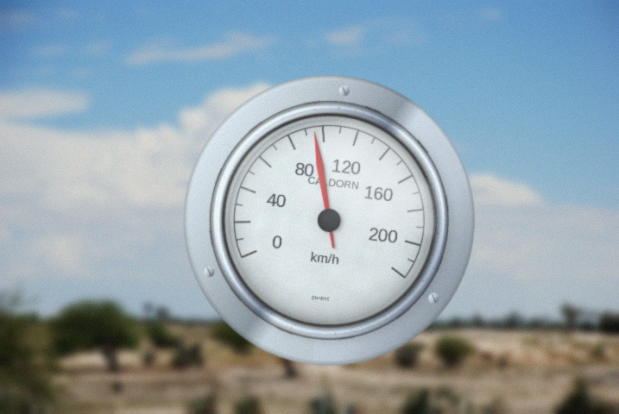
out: 95 km/h
